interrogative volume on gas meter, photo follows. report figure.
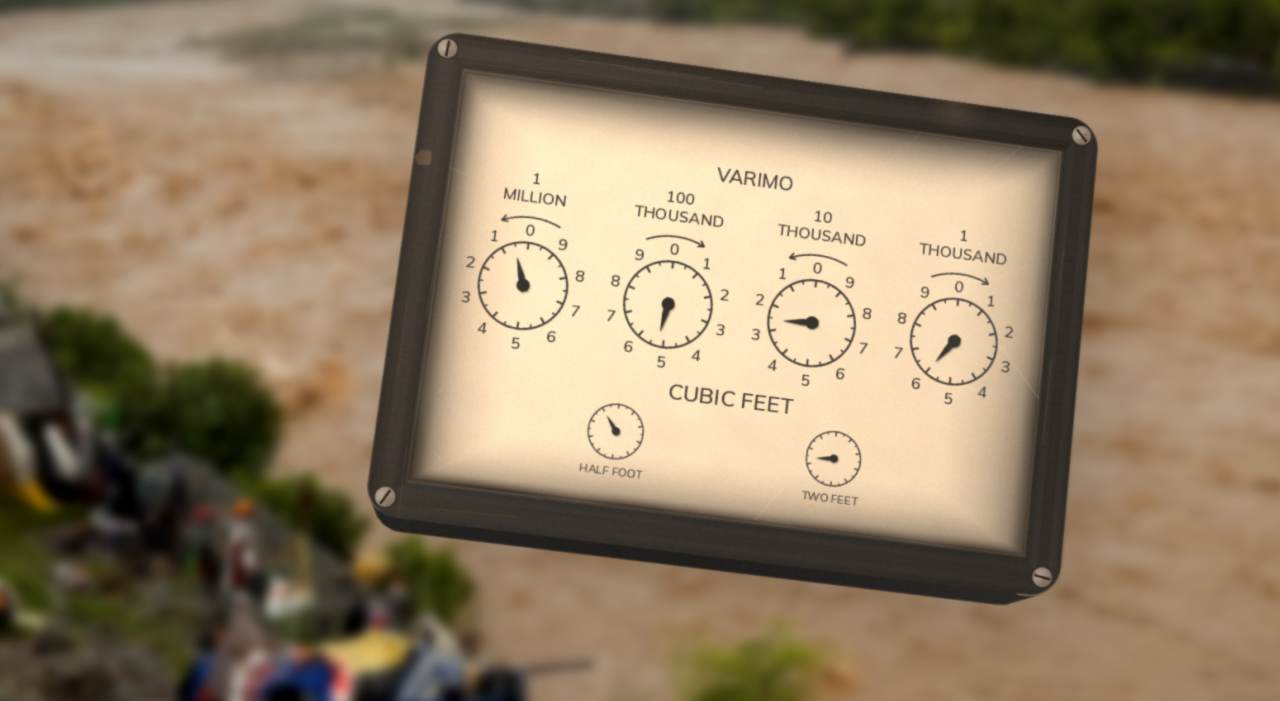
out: 52600 ft³
